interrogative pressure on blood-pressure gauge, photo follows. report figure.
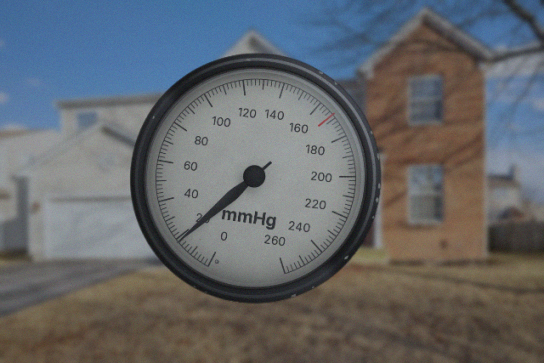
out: 18 mmHg
